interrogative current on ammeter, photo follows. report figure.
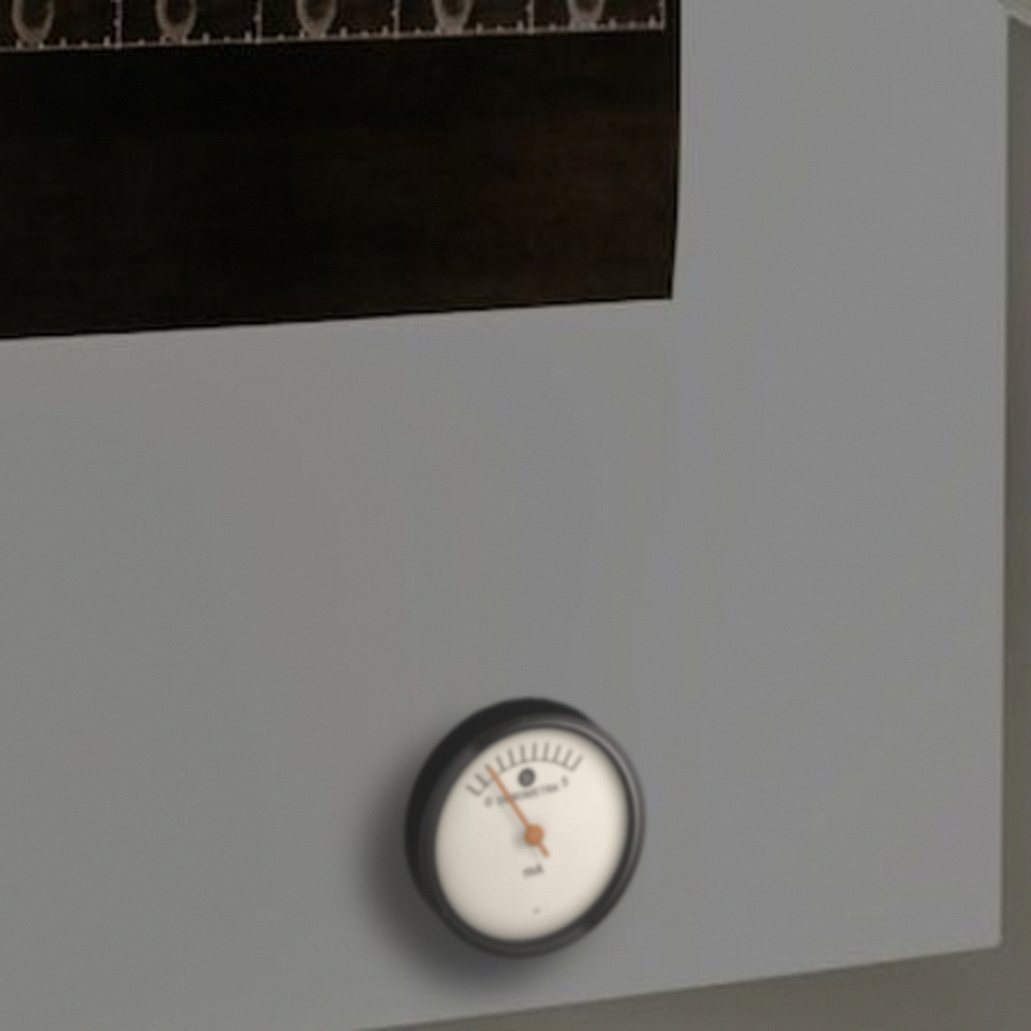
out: 1 mA
